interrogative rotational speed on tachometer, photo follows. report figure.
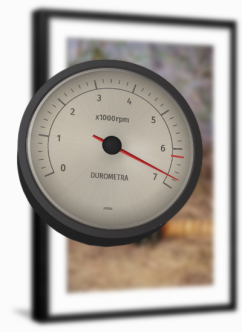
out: 6800 rpm
